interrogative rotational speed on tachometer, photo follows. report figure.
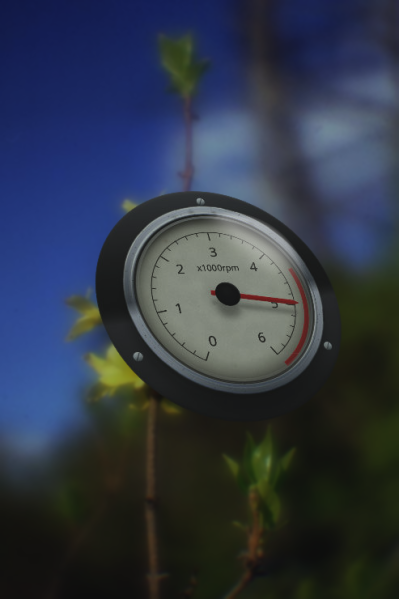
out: 5000 rpm
